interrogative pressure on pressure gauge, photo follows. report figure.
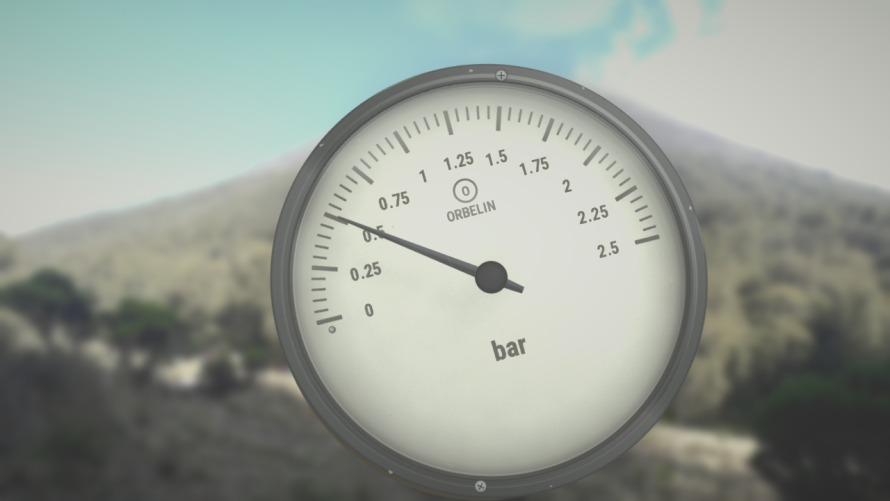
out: 0.5 bar
